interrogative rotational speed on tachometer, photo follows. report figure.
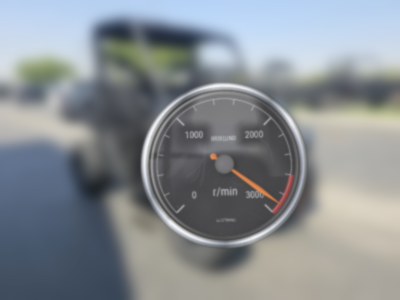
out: 2900 rpm
